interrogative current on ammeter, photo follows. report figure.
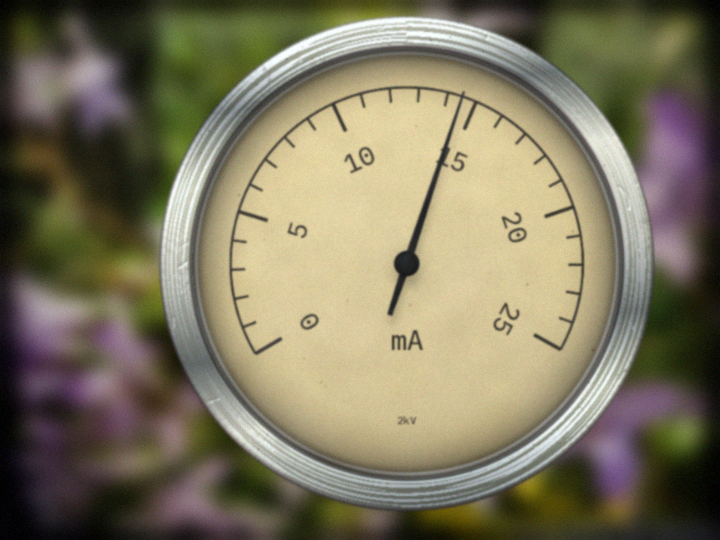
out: 14.5 mA
